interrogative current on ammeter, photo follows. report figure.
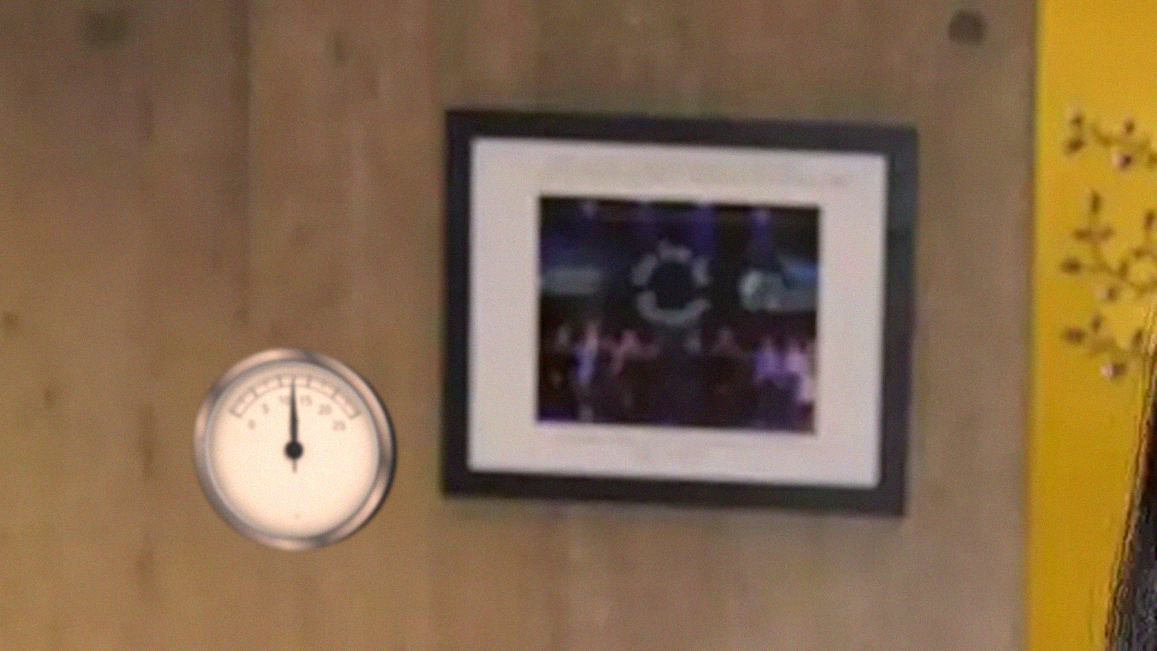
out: 12.5 A
